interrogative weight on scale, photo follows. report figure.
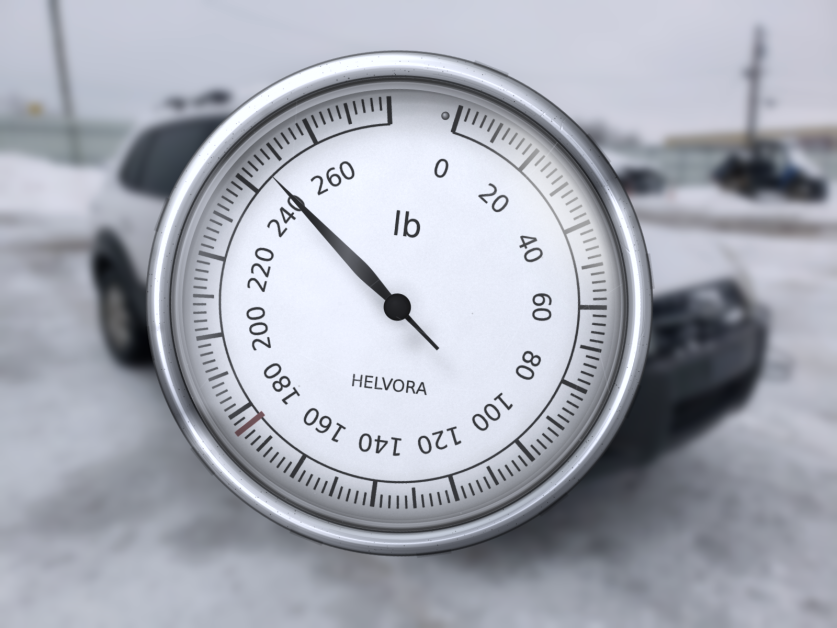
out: 246 lb
